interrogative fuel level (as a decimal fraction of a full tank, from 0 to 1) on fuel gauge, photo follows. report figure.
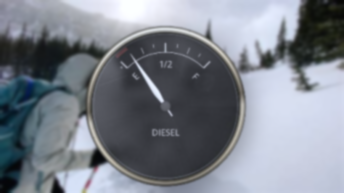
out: 0.125
